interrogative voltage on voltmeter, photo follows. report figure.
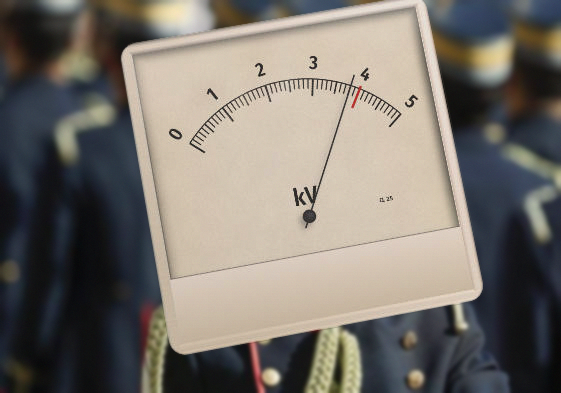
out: 3.8 kV
